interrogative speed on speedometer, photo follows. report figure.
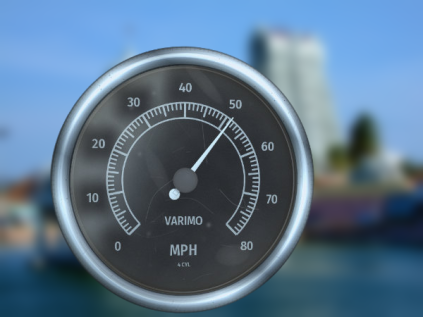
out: 51 mph
